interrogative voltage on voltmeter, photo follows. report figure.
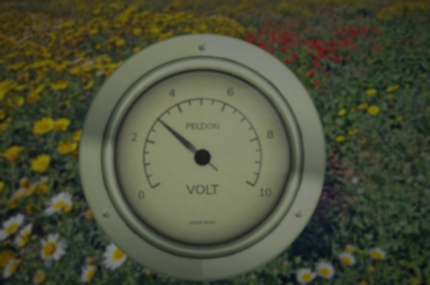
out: 3 V
